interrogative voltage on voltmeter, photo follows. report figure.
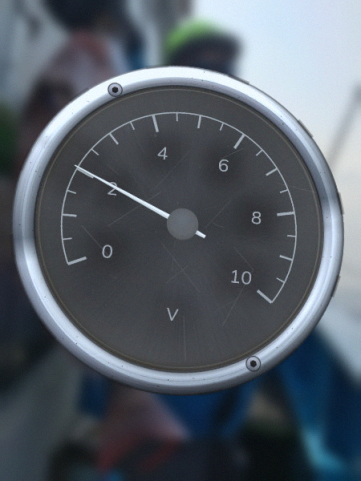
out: 2 V
